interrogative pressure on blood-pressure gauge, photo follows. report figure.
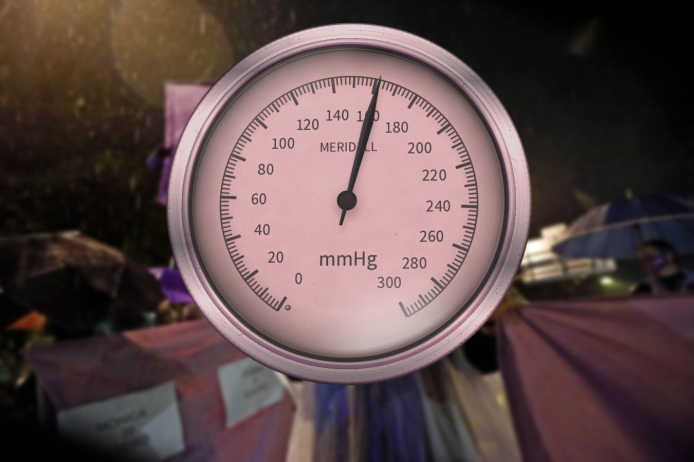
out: 162 mmHg
